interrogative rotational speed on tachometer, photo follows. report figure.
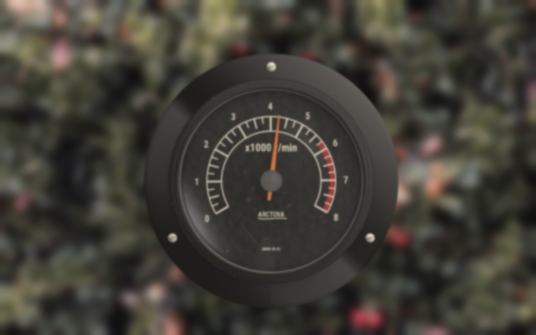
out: 4250 rpm
